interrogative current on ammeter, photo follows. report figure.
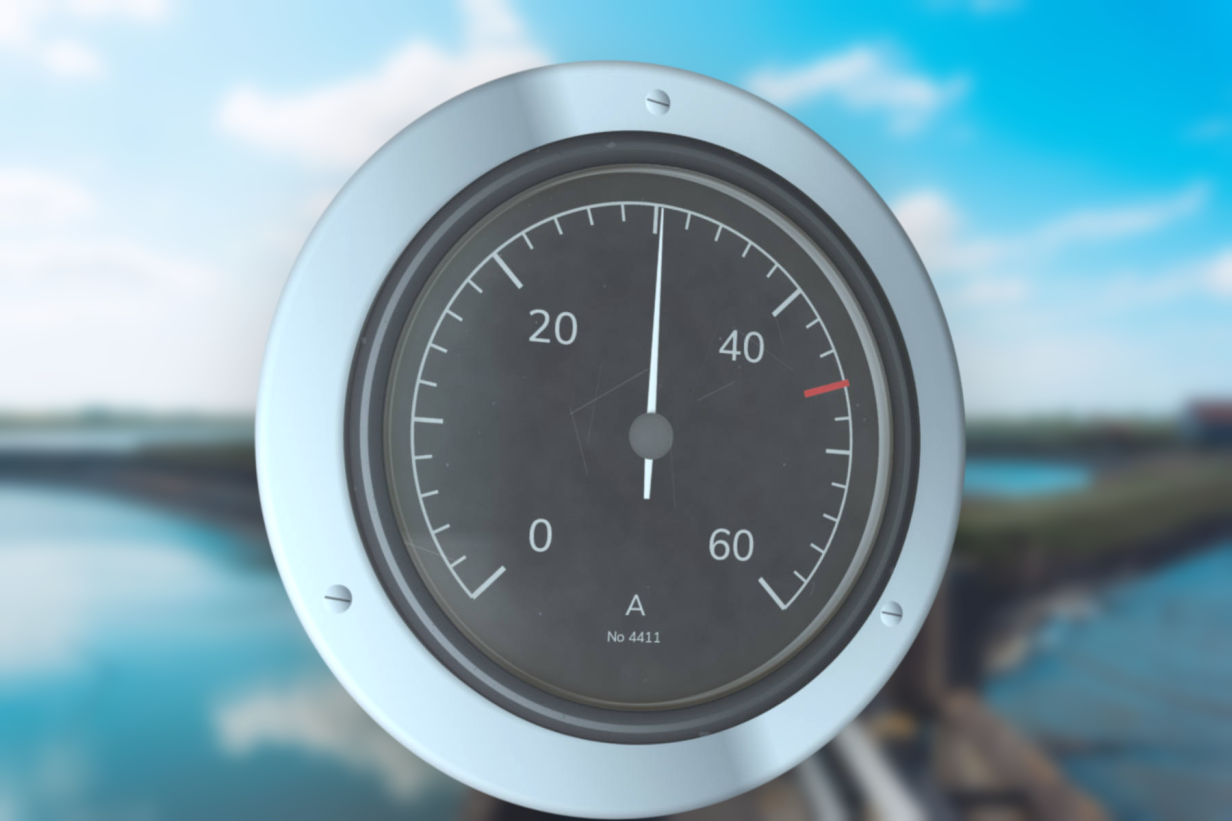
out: 30 A
